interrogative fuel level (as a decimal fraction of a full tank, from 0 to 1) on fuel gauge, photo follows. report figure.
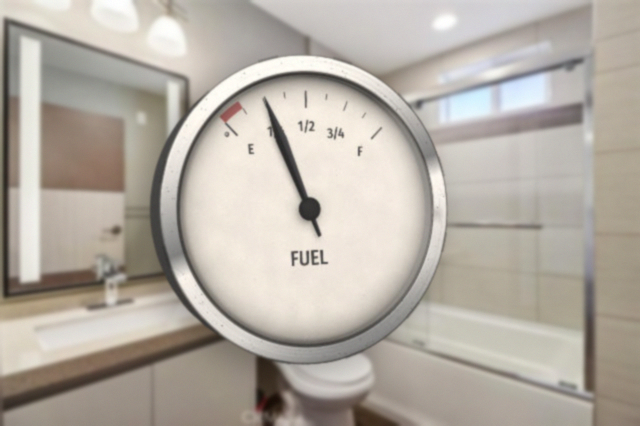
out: 0.25
